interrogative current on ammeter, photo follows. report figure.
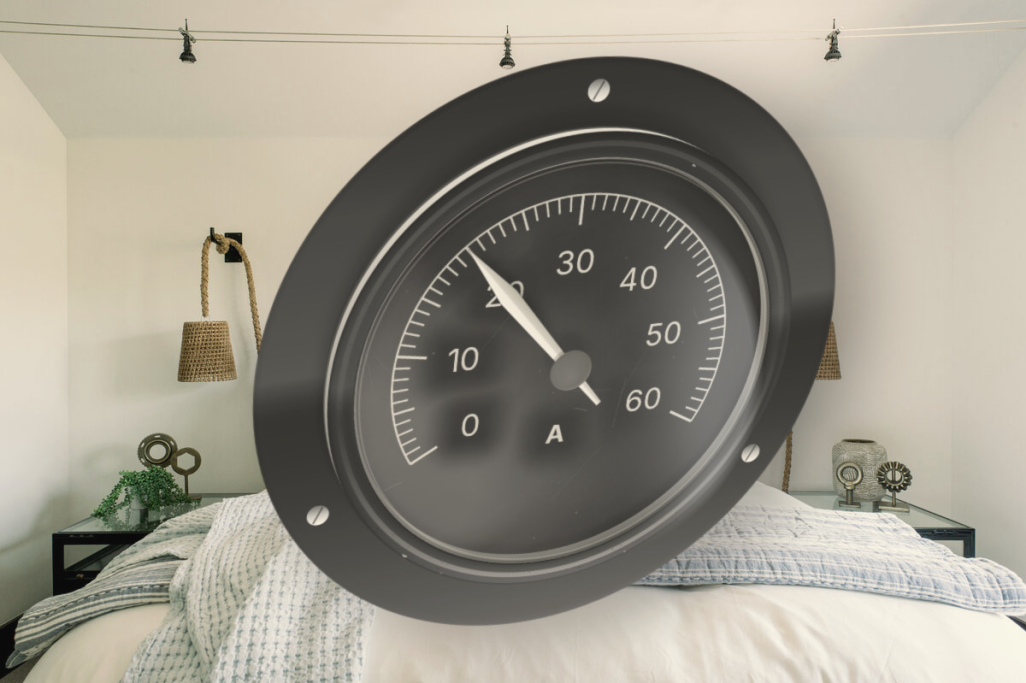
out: 20 A
